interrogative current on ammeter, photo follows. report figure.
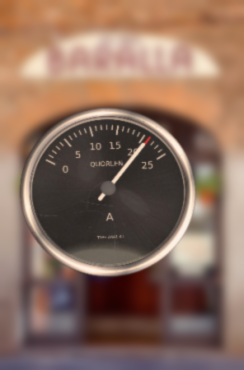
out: 21 A
